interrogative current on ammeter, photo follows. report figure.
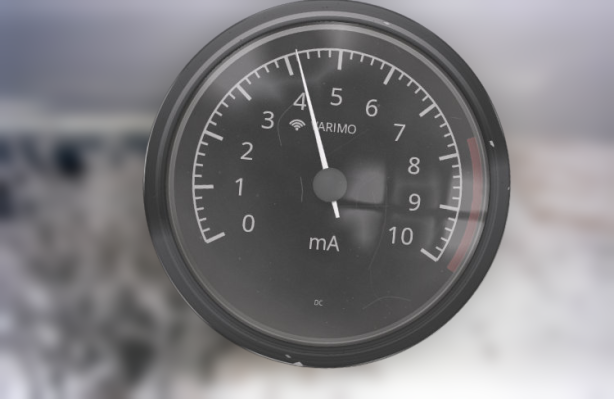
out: 4.2 mA
